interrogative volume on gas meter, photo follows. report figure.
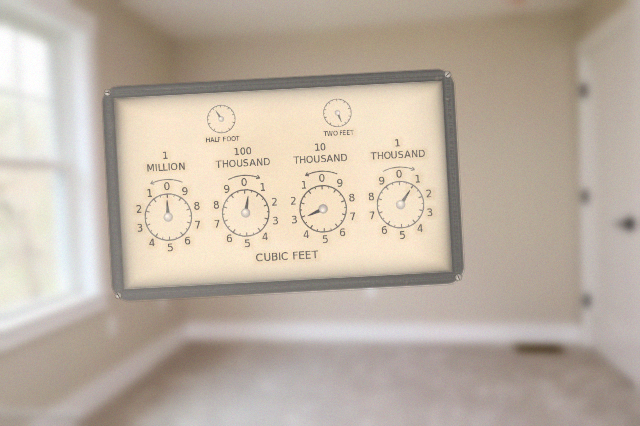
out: 3100 ft³
